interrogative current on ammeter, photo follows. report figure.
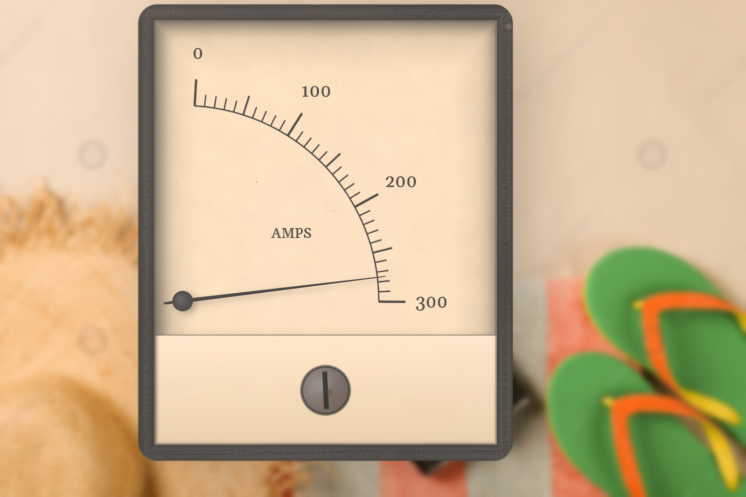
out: 275 A
